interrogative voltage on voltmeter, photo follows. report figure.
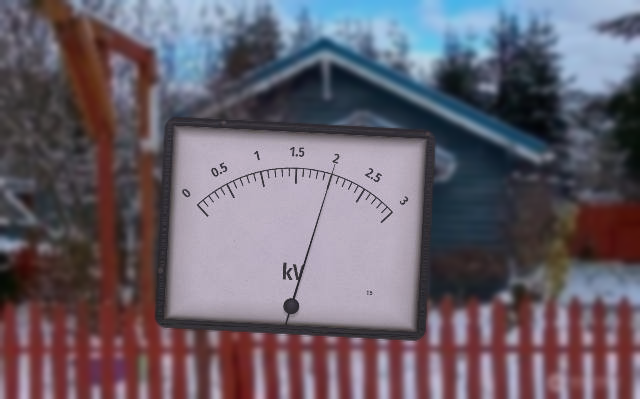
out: 2 kV
